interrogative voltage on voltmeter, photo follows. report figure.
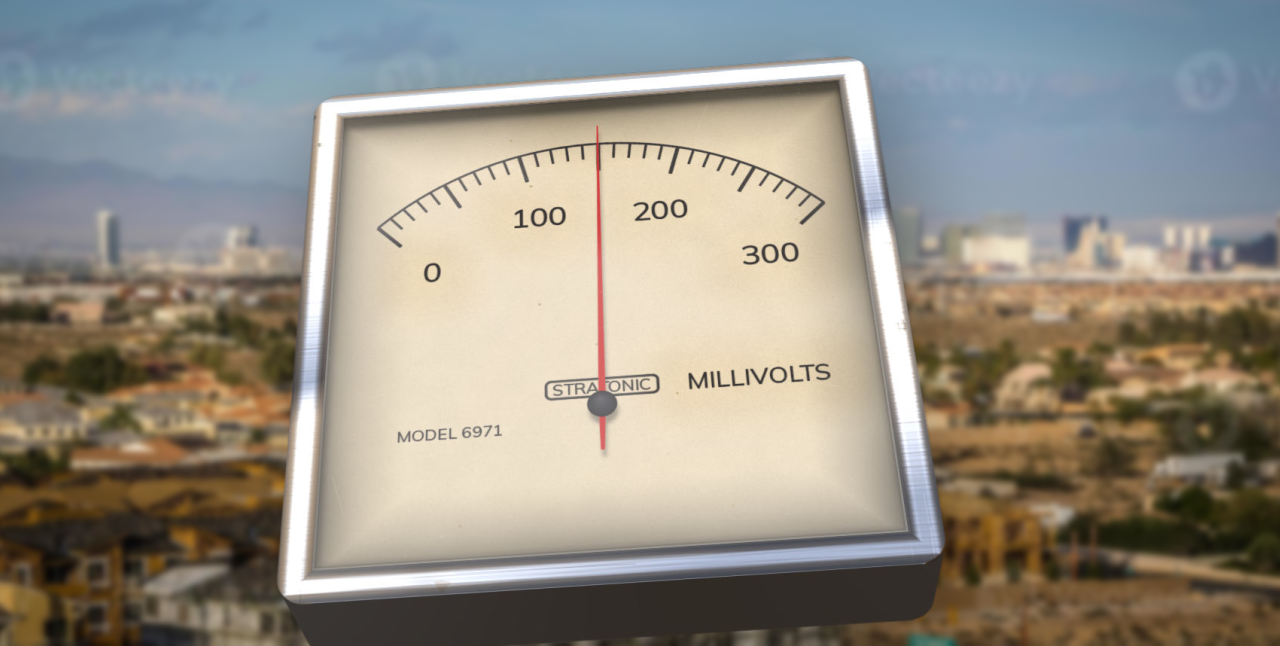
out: 150 mV
